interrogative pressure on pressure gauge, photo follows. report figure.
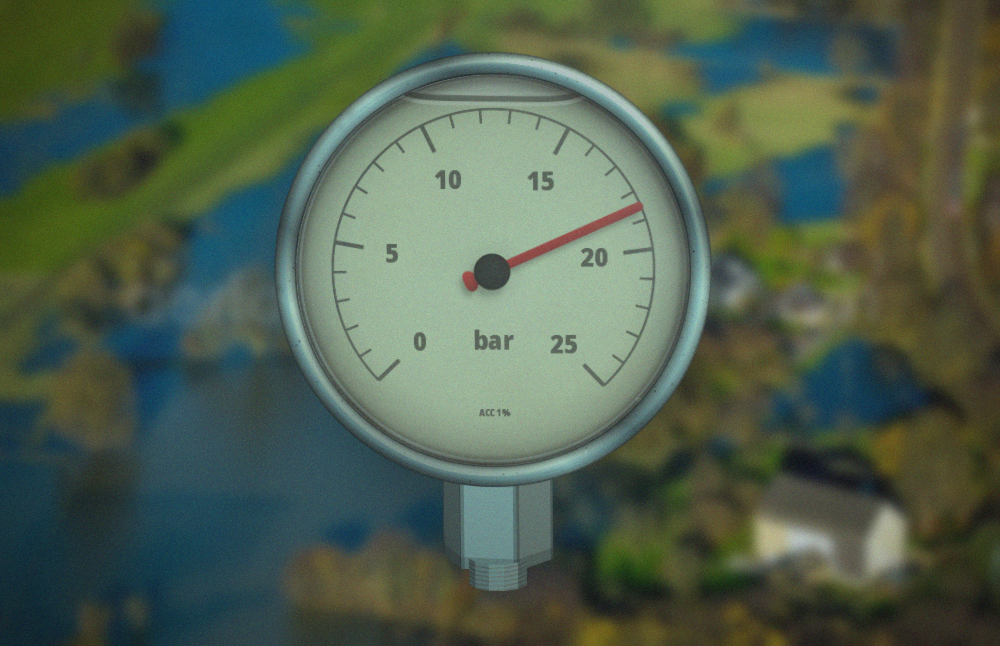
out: 18.5 bar
